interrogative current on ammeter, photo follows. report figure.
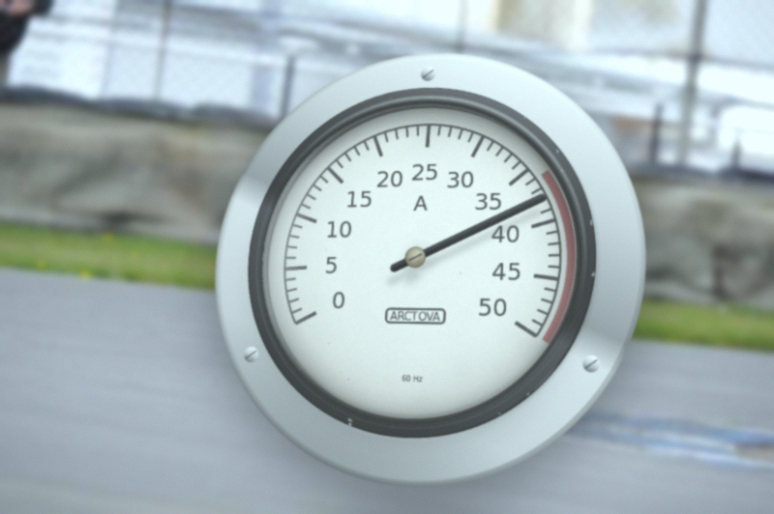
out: 38 A
